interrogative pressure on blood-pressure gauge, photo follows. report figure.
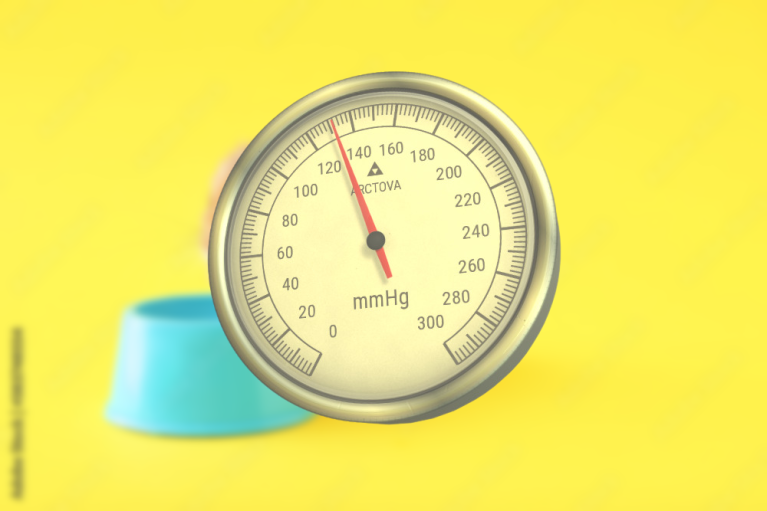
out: 132 mmHg
